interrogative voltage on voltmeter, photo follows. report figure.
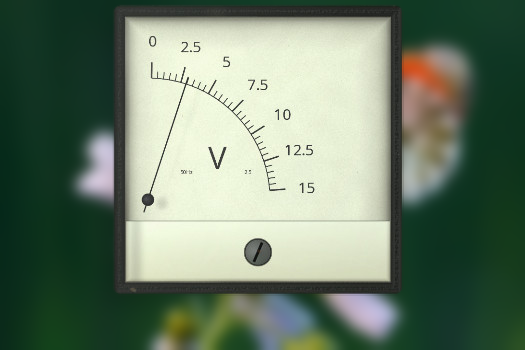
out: 3 V
